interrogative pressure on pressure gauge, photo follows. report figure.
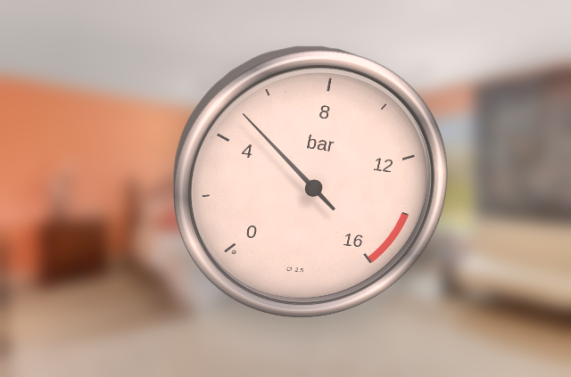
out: 5 bar
